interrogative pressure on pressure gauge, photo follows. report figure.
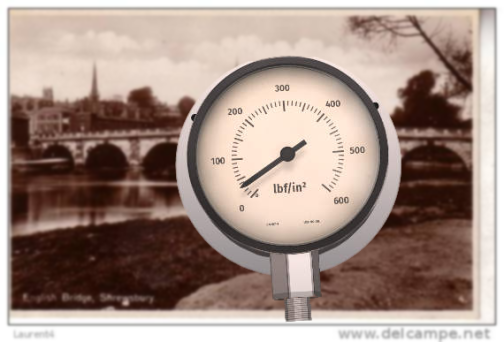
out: 30 psi
